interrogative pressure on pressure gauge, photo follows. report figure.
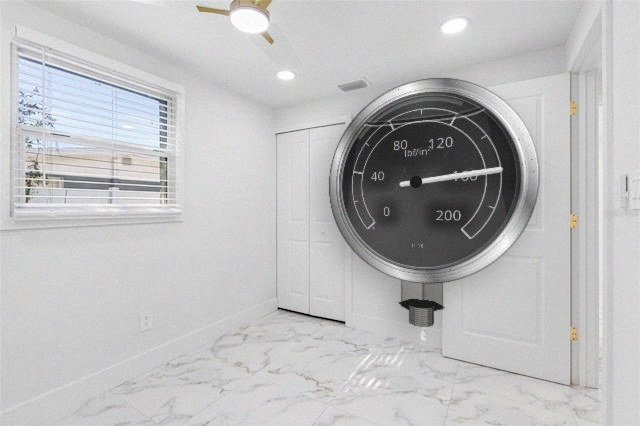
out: 160 psi
